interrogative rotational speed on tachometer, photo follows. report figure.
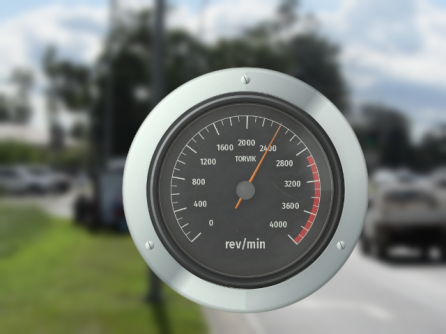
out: 2400 rpm
